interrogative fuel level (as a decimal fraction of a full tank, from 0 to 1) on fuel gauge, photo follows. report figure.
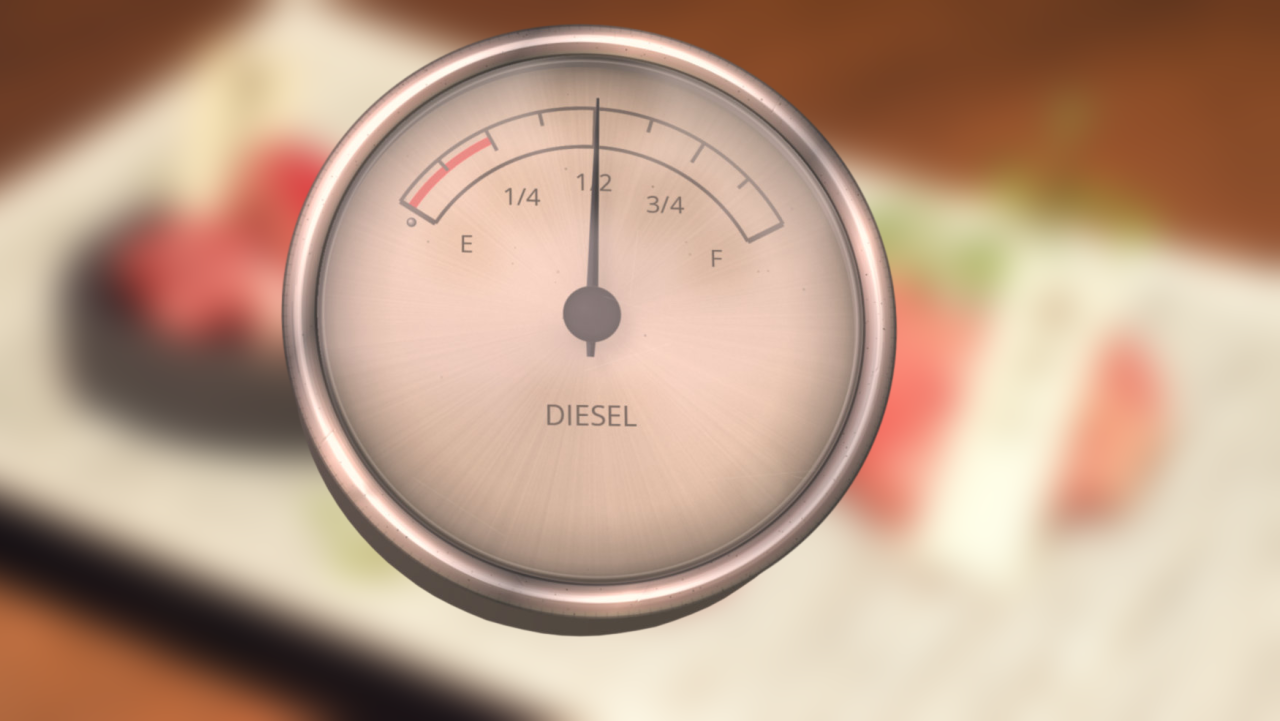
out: 0.5
